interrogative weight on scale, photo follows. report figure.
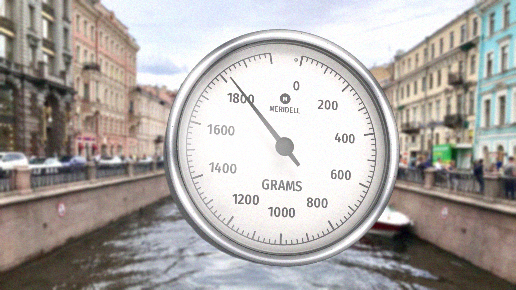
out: 1820 g
